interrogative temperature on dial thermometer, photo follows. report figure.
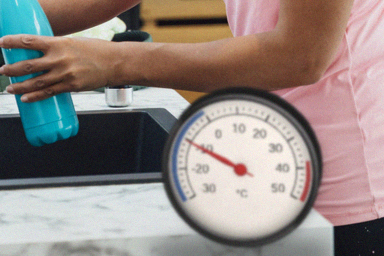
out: -10 °C
